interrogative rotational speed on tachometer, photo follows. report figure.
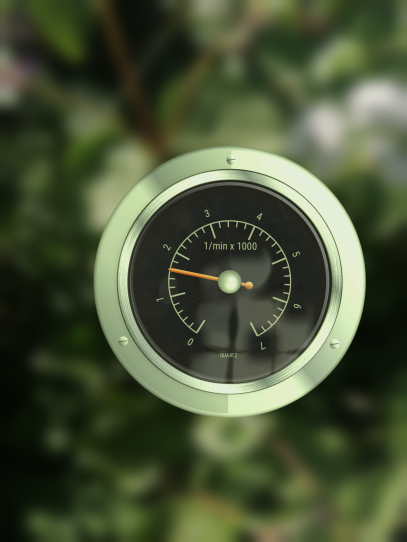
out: 1600 rpm
